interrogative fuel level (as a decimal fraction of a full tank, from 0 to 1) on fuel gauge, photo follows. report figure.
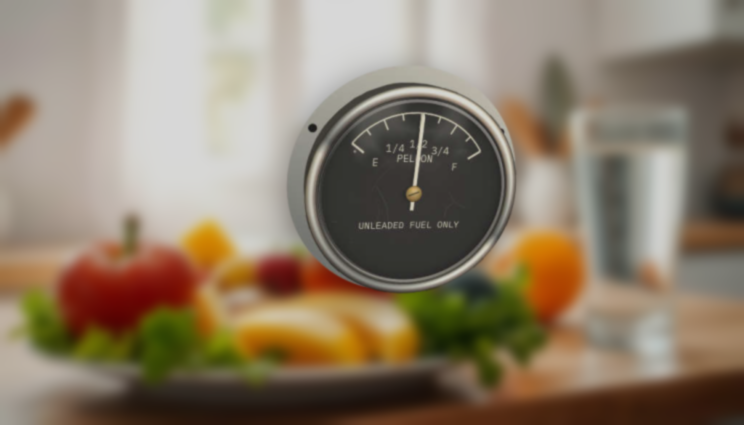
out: 0.5
